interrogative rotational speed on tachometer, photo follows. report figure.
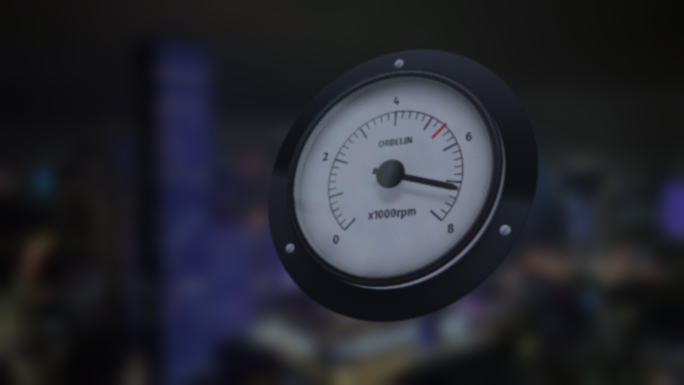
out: 7200 rpm
